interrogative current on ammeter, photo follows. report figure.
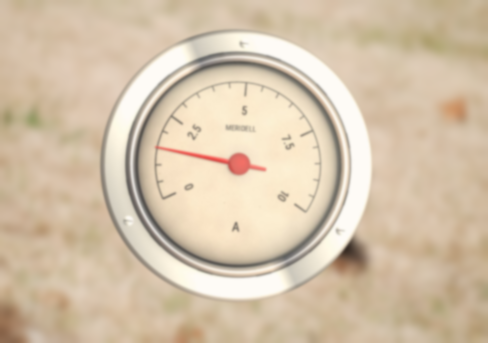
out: 1.5 A
